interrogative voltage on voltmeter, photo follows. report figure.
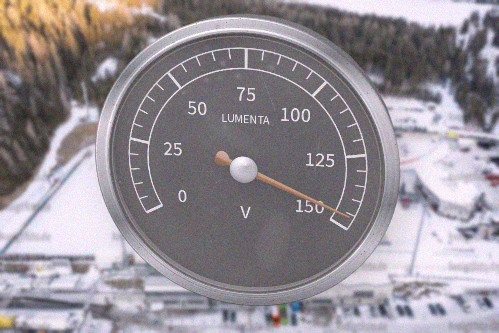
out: 145 V
